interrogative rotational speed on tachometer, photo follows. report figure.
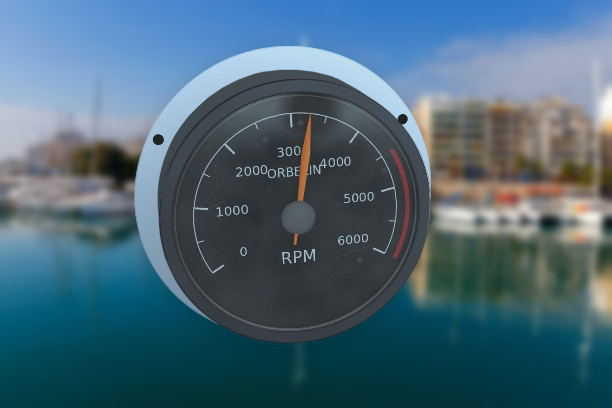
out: 3250 rpm
